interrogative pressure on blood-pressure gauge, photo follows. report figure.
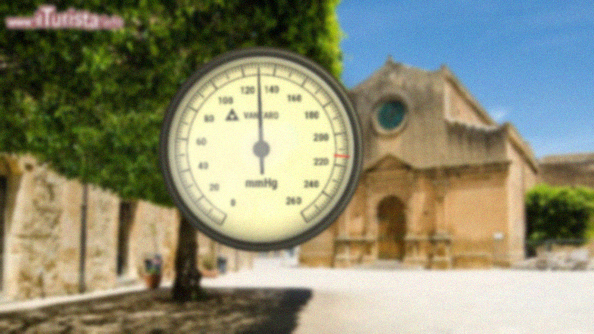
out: 130 mmHg
